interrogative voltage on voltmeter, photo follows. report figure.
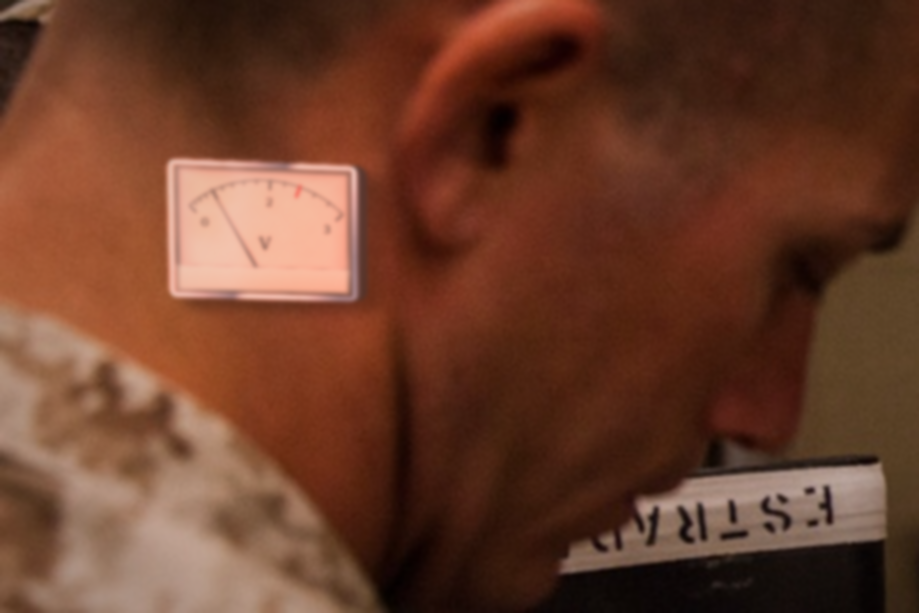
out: 1 V
